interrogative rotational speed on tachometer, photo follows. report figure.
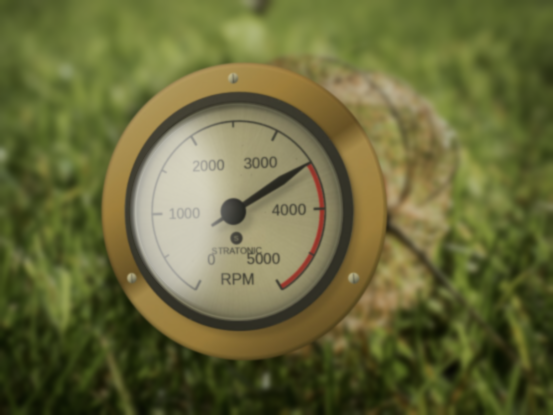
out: 3500 rpm
